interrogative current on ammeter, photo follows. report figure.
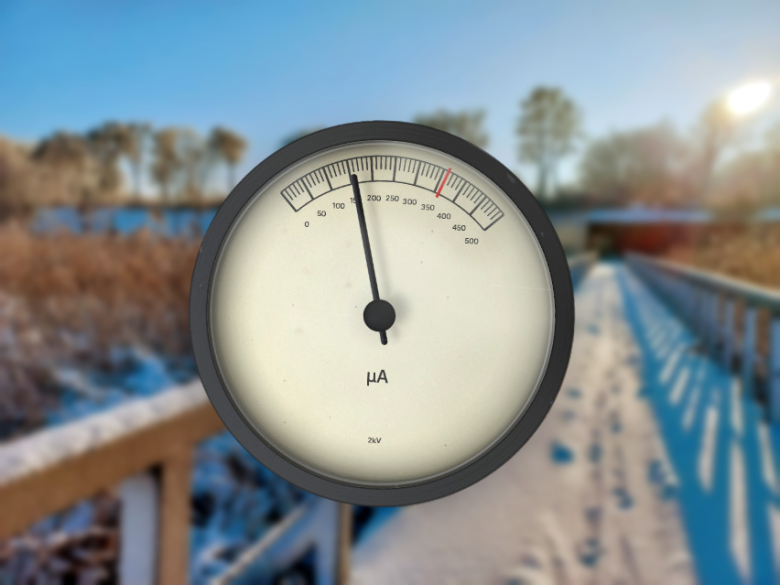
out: 160 µA
